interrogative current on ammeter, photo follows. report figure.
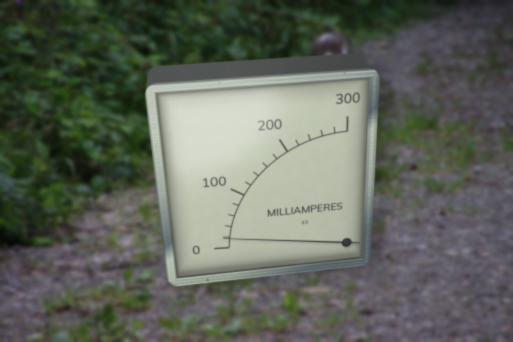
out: 20 mA
